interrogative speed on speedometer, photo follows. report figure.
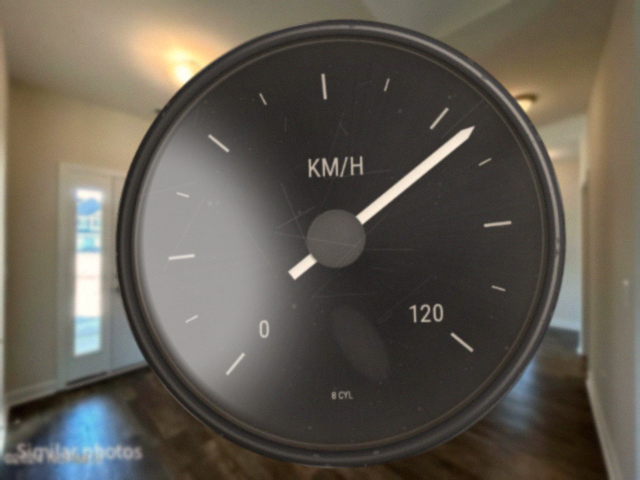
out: 85 km/h
